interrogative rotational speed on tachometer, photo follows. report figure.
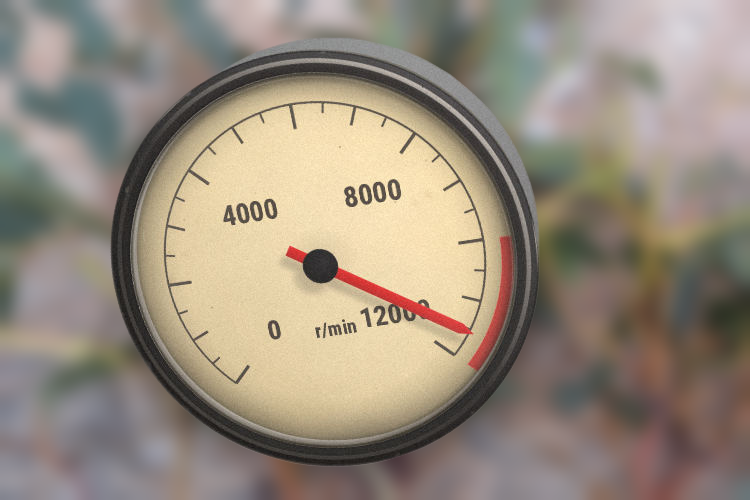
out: 11500 rpm
